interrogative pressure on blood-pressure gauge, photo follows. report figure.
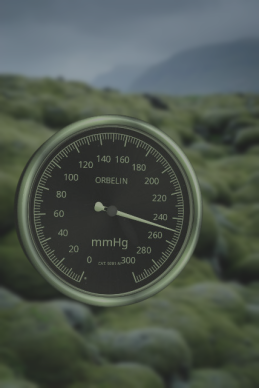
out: 250 mmHg
